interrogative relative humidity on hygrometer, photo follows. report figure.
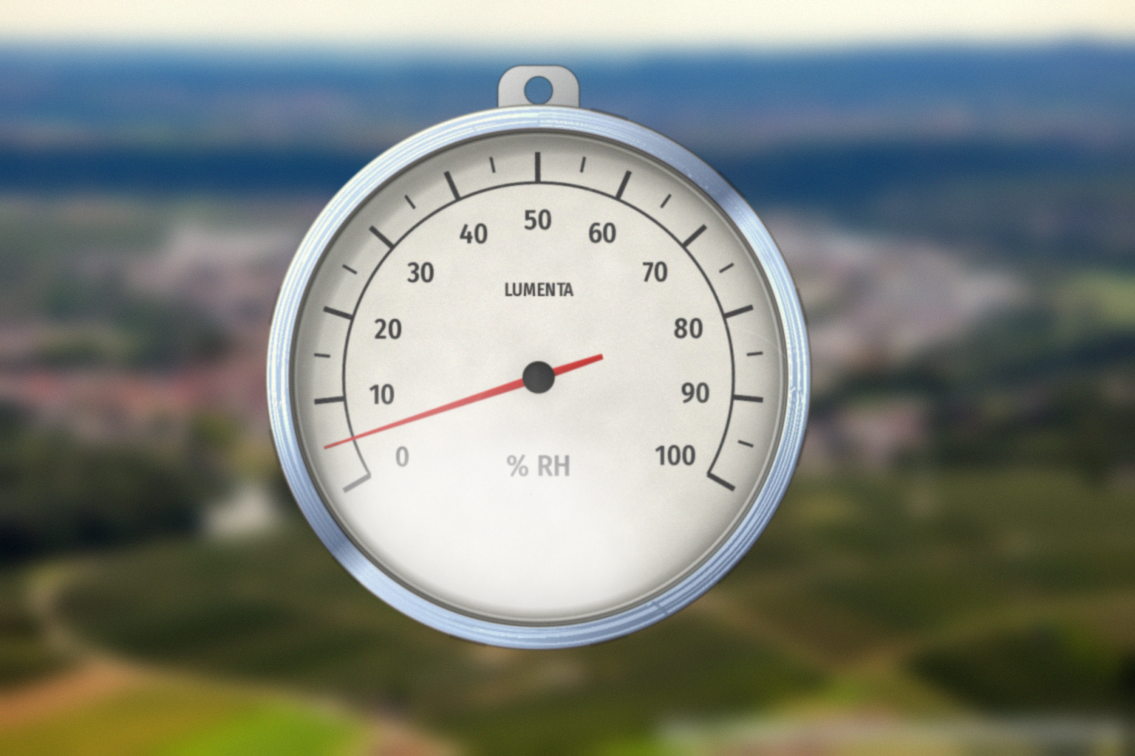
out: 5 %
